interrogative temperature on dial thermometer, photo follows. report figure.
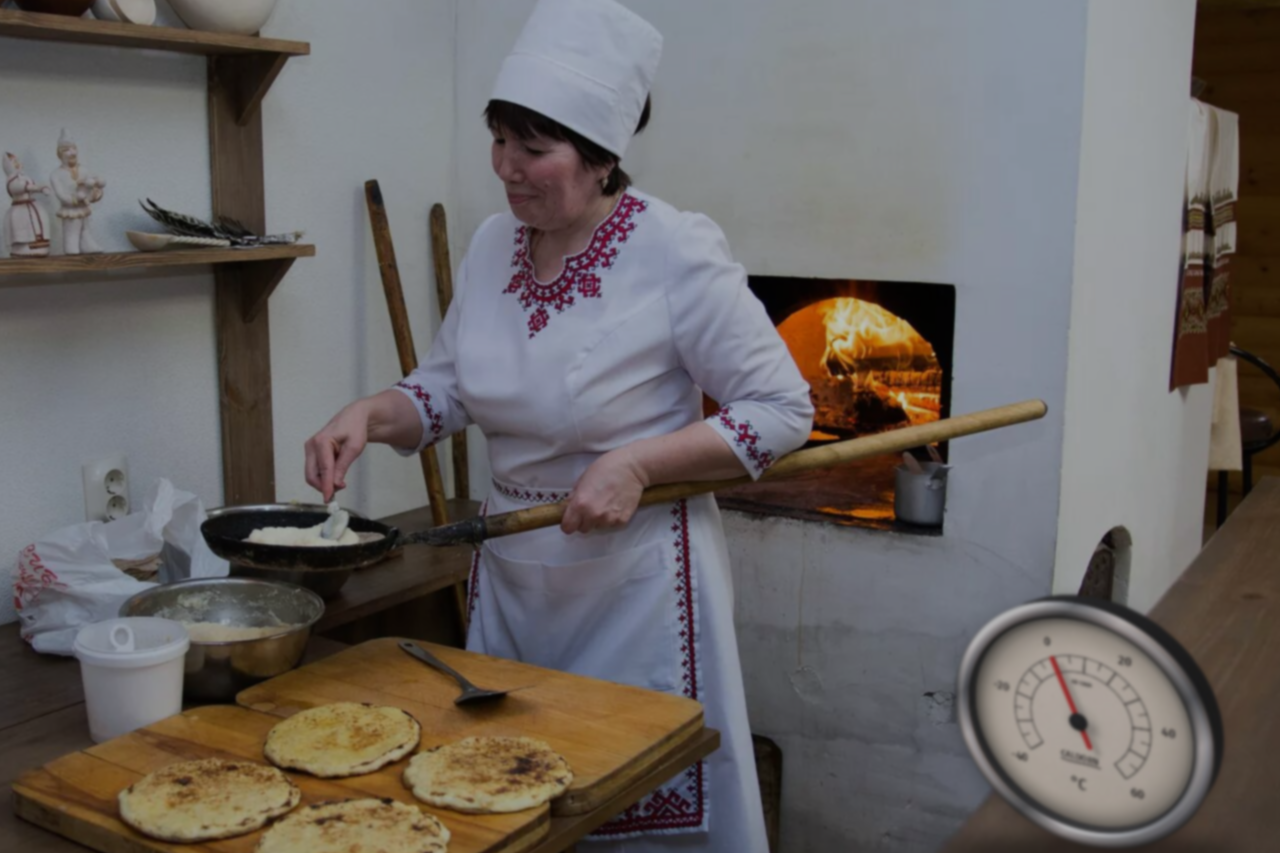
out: 0 °C
